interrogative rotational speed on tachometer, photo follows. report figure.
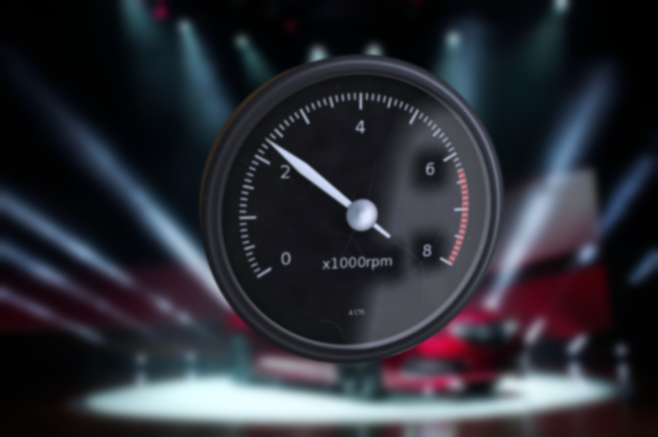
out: 2300 rpm
